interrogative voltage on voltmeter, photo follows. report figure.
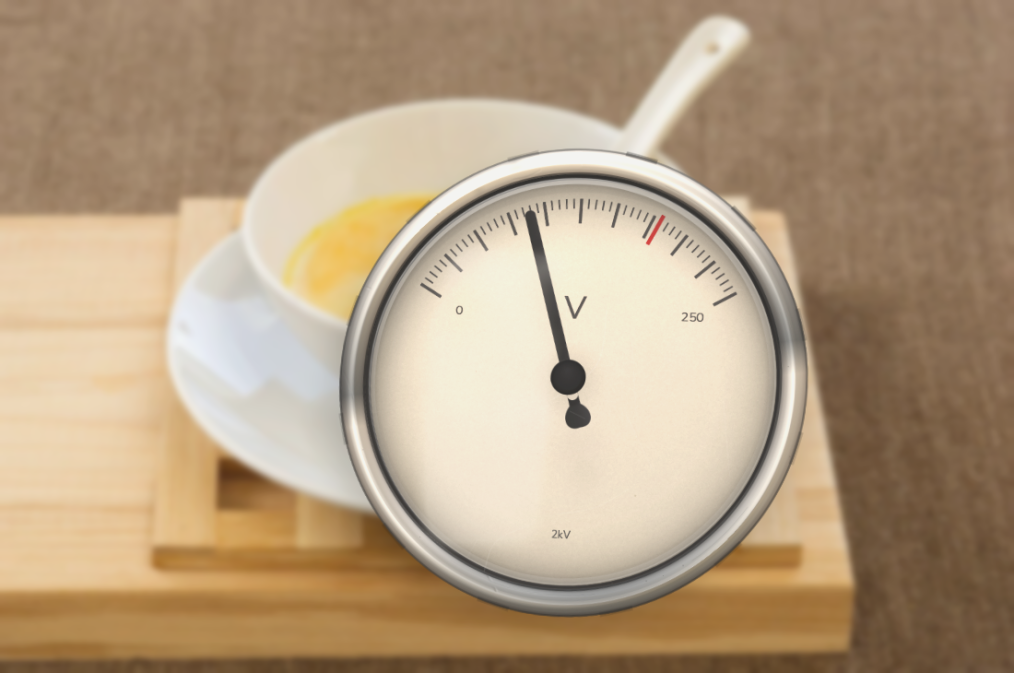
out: 90 V
